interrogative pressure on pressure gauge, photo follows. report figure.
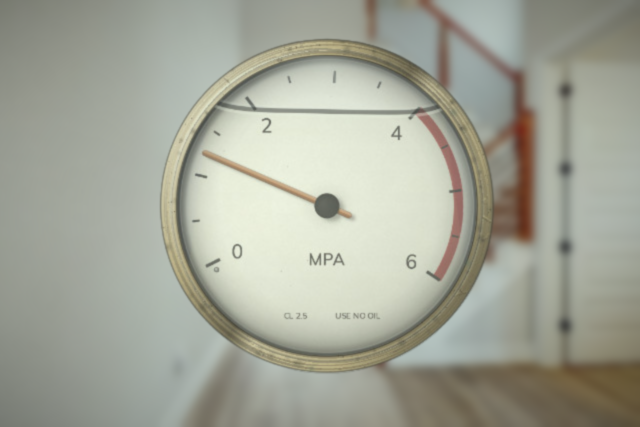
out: 1.25 MPa
